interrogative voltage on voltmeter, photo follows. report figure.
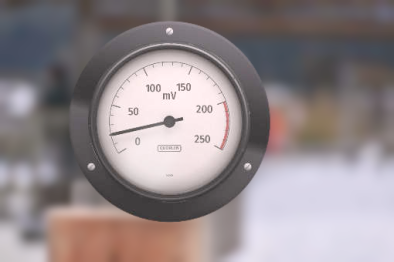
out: 20 mV
